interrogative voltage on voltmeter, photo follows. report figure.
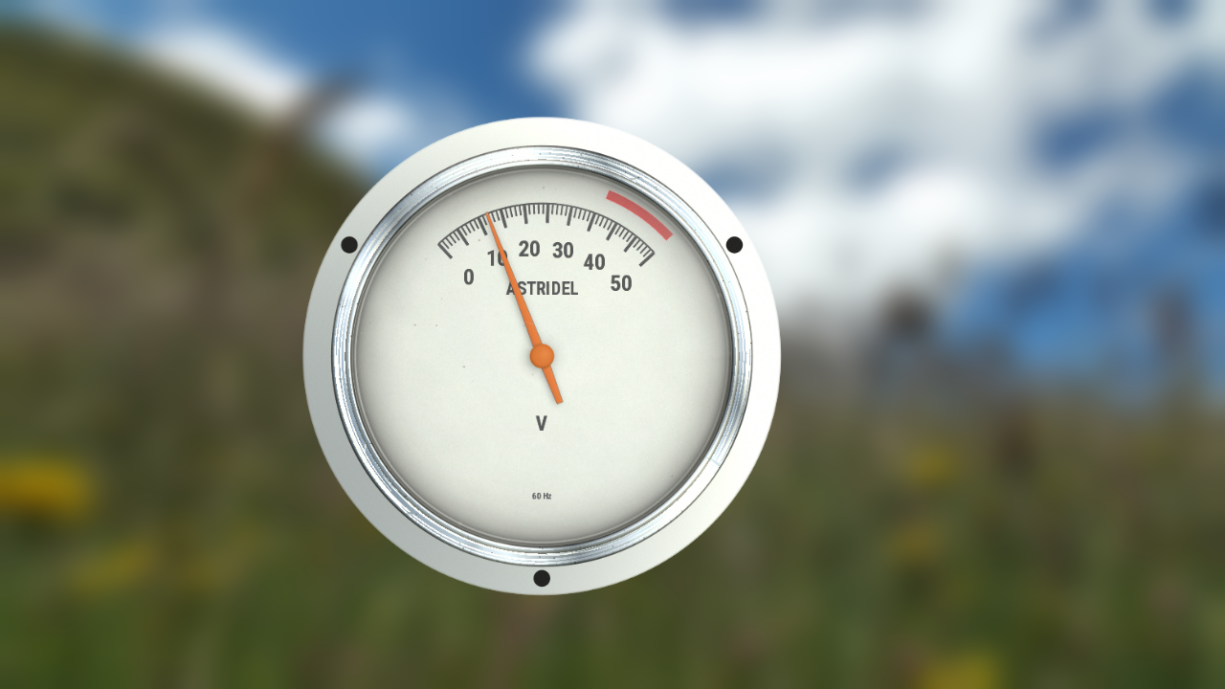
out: 12 V
